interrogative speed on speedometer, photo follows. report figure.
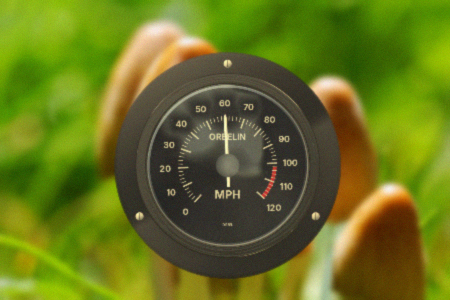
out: 60 mph
